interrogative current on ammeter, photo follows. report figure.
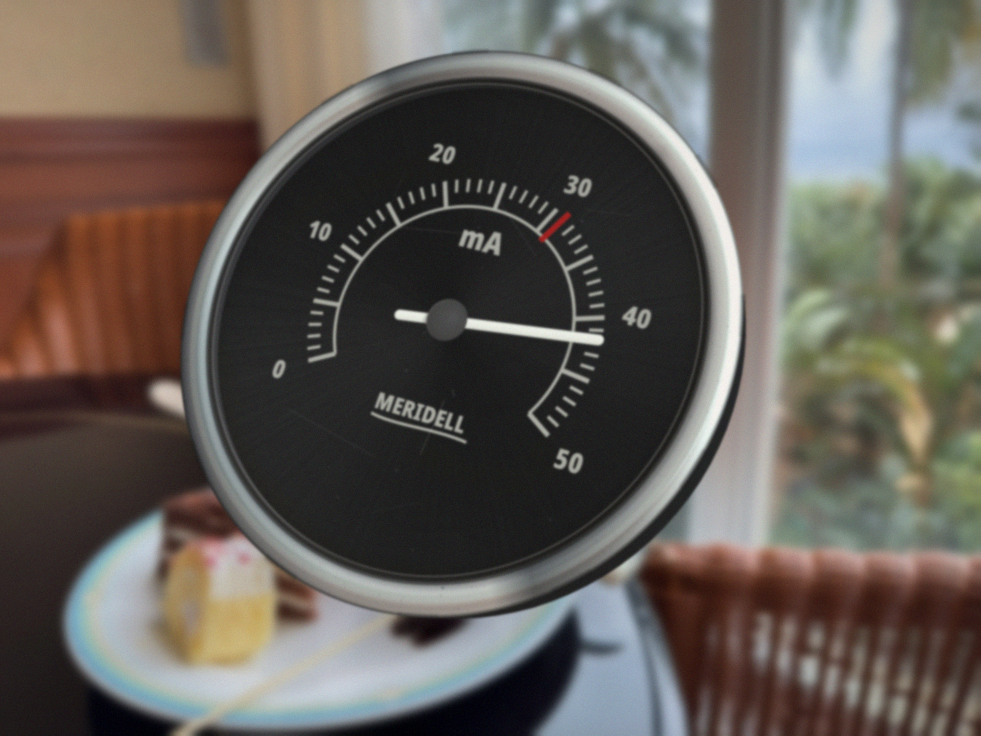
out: 42 mA
